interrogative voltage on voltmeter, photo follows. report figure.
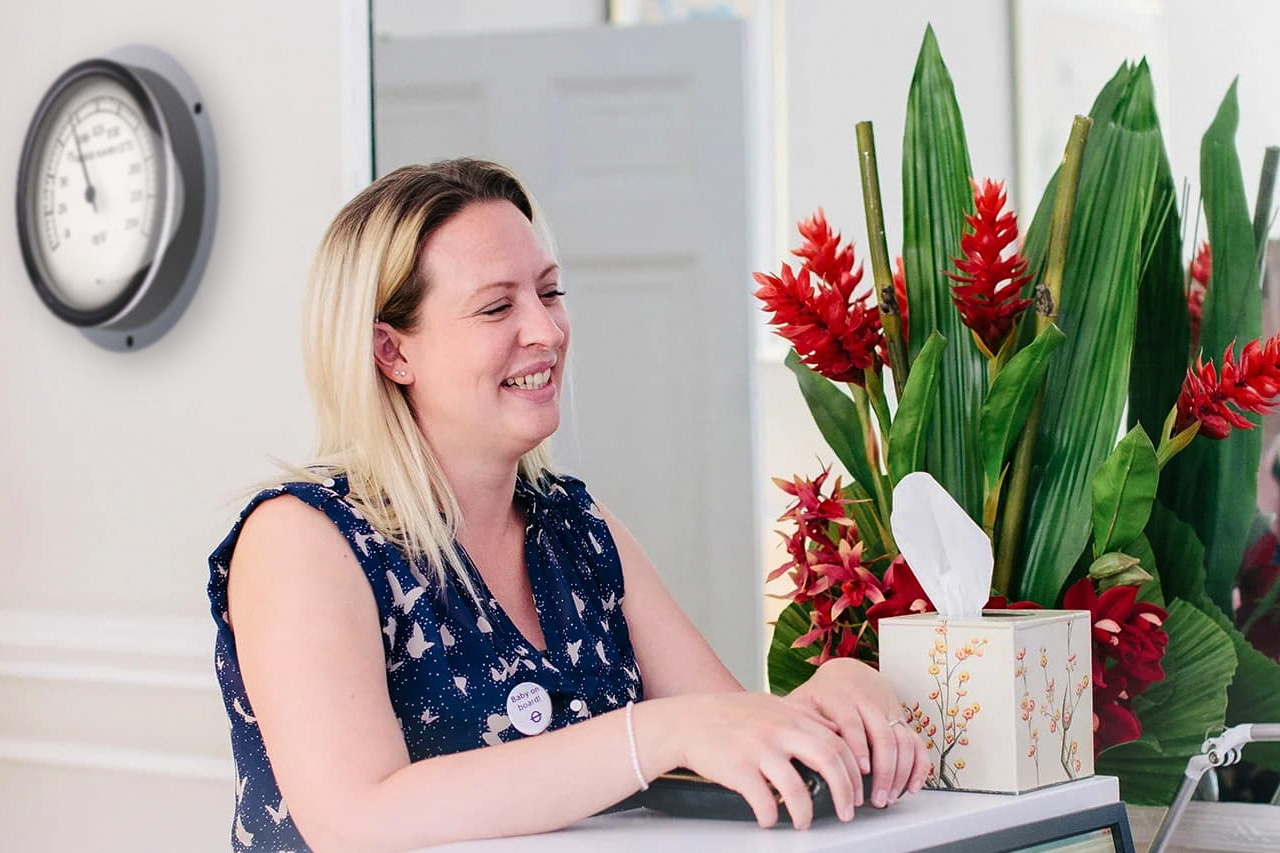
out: 100 mV
